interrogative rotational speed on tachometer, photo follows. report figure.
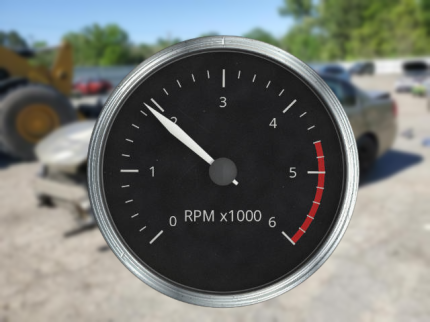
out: 1900 rpm
